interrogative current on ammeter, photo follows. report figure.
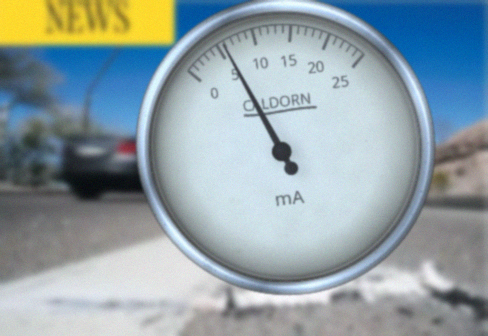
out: 6 mA
